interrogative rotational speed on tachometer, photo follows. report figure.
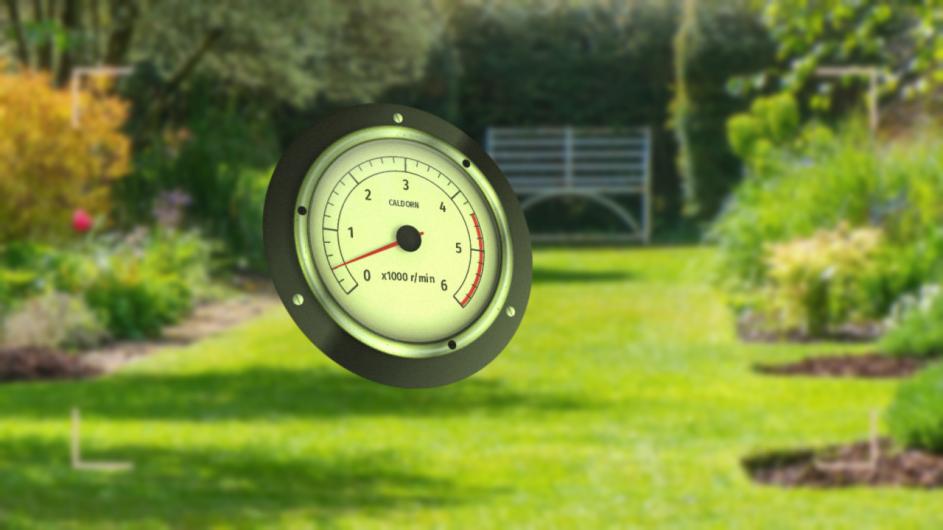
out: 400 rpm
